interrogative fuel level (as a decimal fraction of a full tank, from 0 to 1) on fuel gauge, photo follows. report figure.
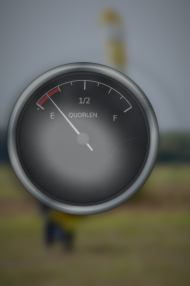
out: 0.125
